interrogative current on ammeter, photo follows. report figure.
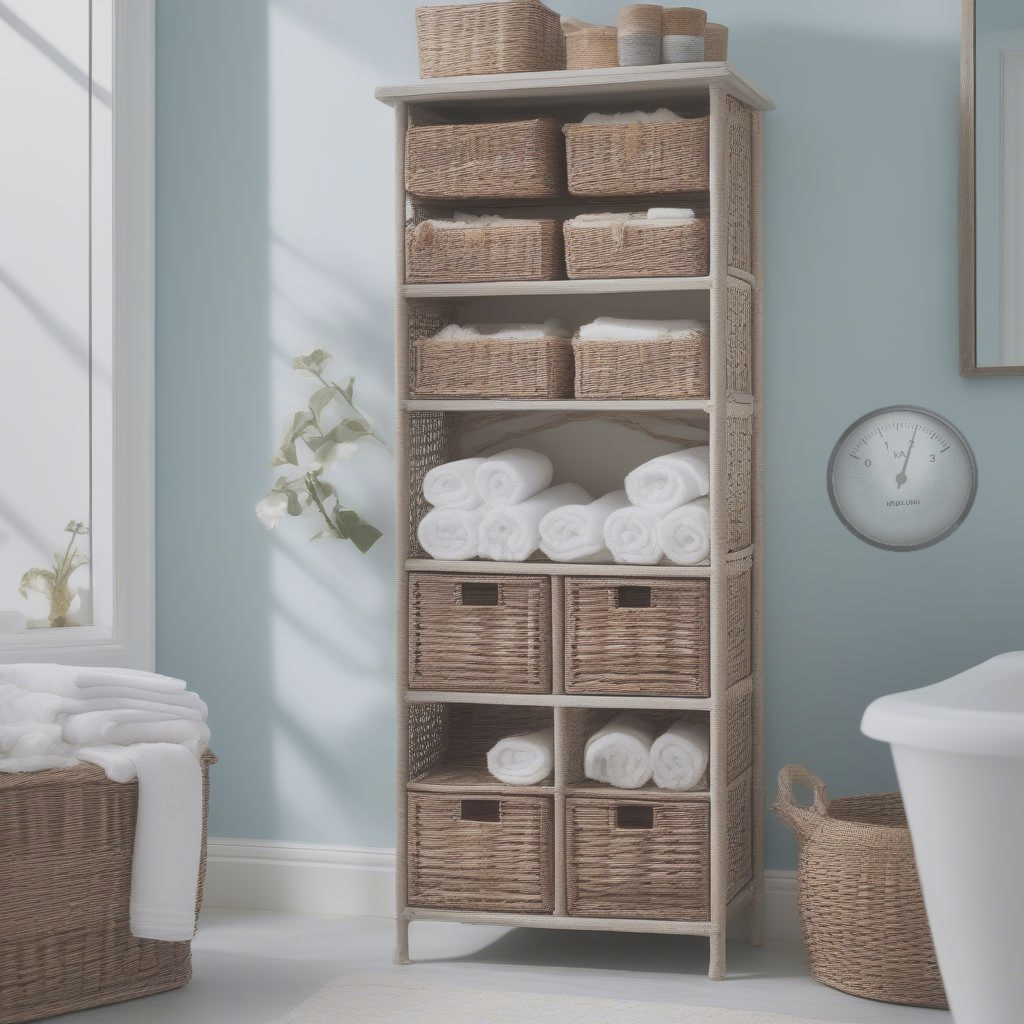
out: 2 kA
